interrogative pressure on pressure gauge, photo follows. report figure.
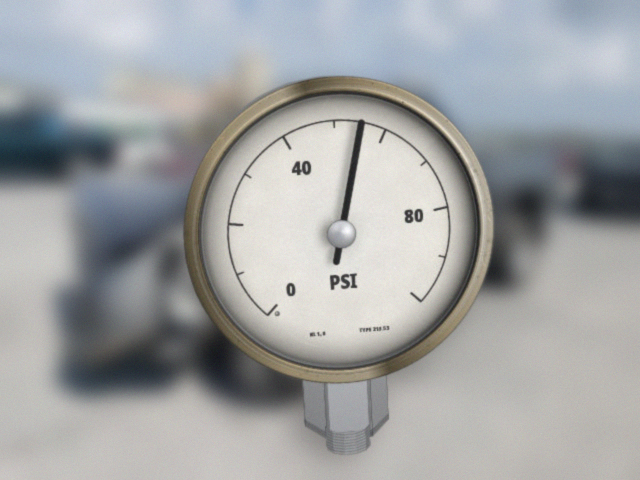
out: 55 psi
